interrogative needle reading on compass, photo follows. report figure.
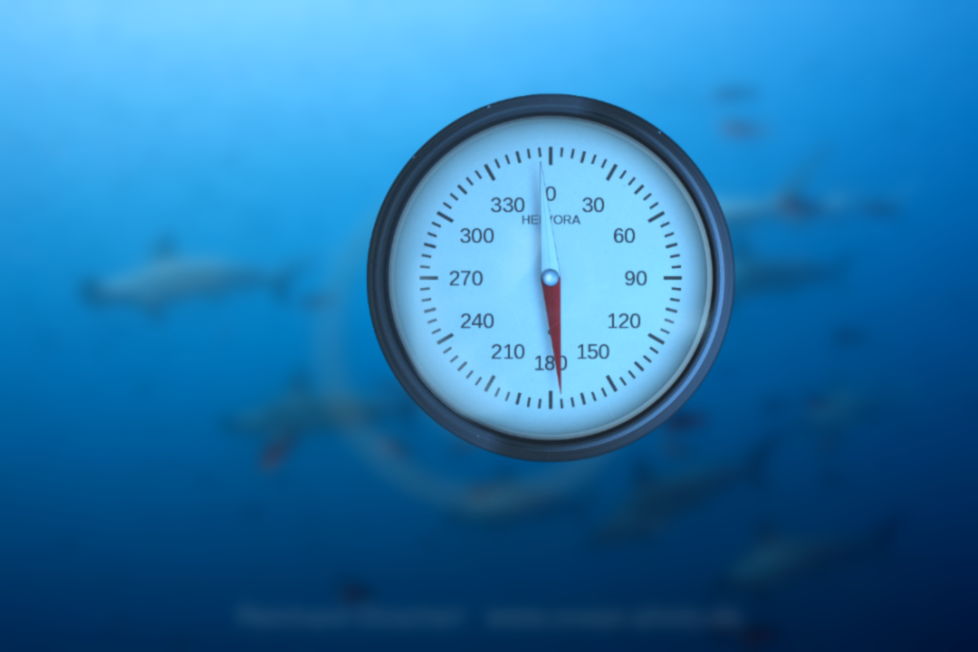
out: 175 °
